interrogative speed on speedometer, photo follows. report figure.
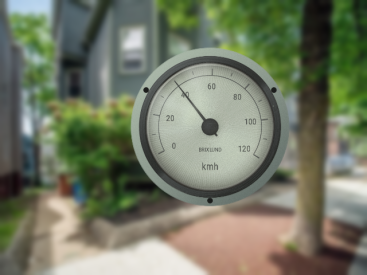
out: 40 km/h
